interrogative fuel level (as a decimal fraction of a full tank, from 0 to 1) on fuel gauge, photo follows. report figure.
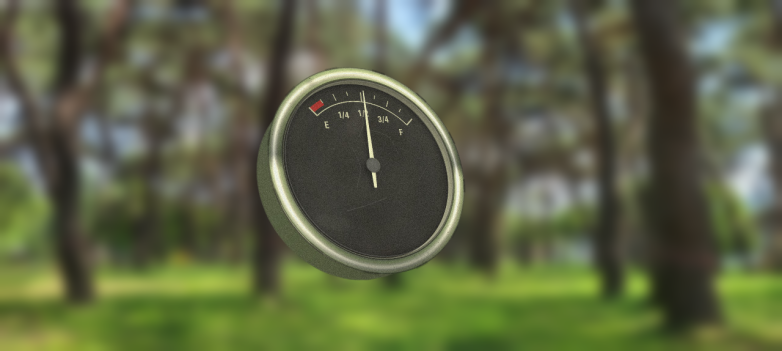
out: 0.5
